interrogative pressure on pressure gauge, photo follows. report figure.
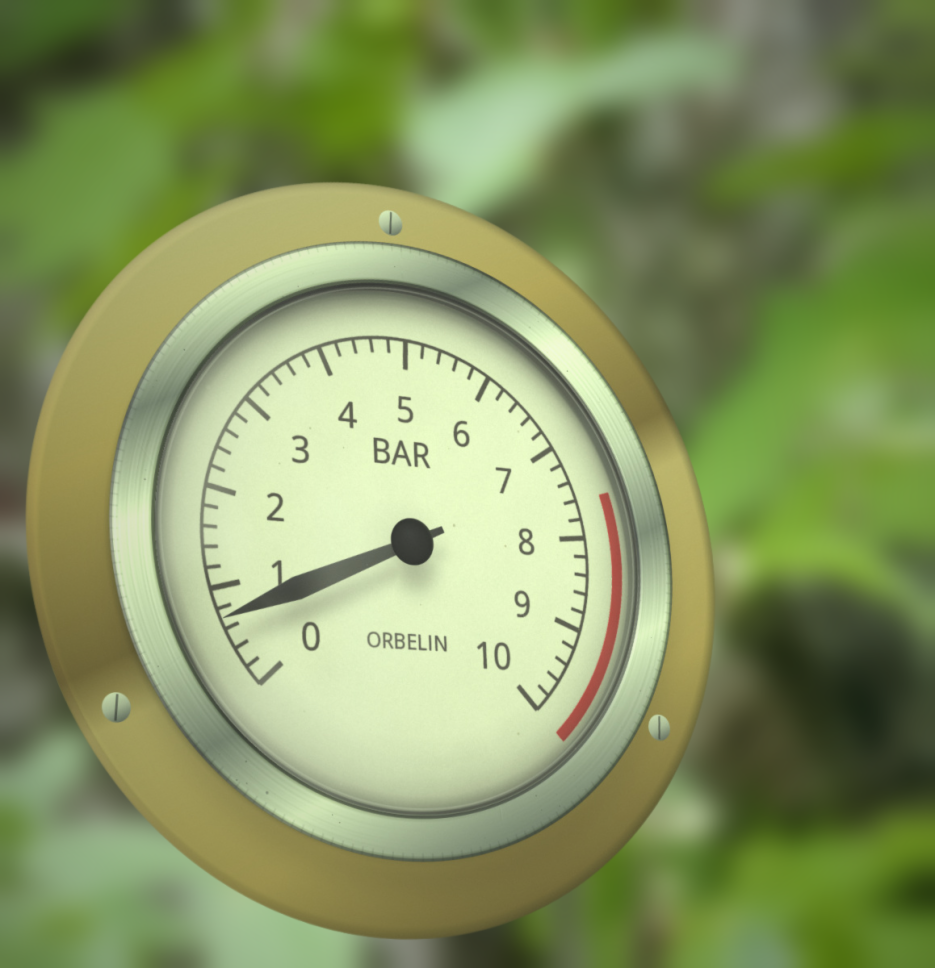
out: 0.7 bar
